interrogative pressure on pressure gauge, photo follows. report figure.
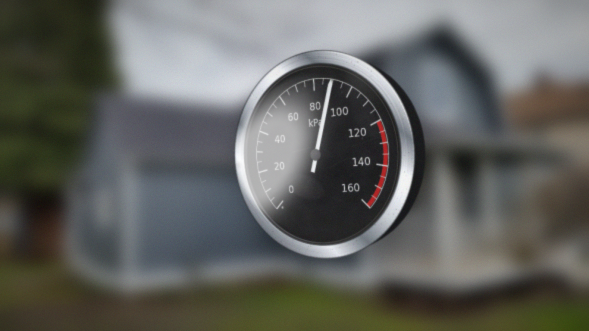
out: 90 kPa
